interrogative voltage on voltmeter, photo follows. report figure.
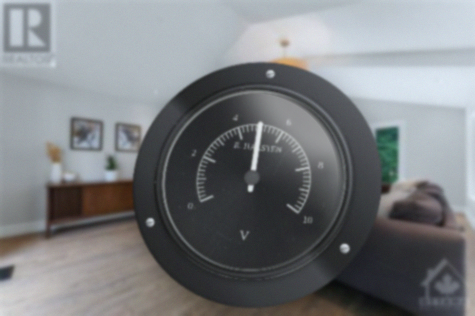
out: 5 V
